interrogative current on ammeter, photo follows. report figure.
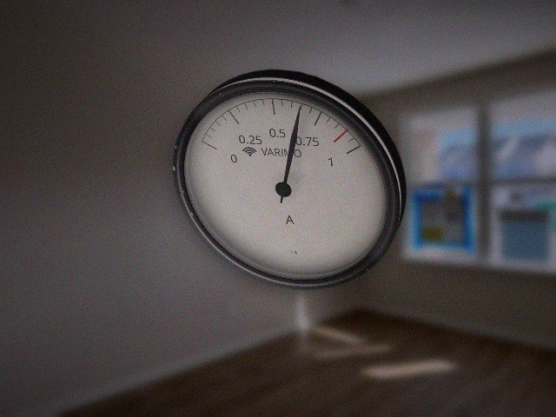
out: 0.65 A
